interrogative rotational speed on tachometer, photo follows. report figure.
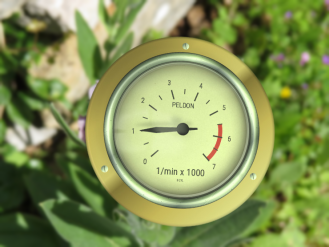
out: 1000 rpm
